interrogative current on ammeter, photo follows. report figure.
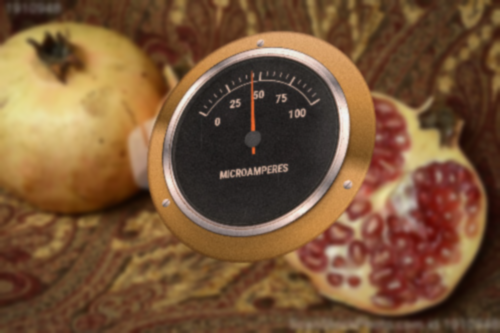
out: 45 µA
